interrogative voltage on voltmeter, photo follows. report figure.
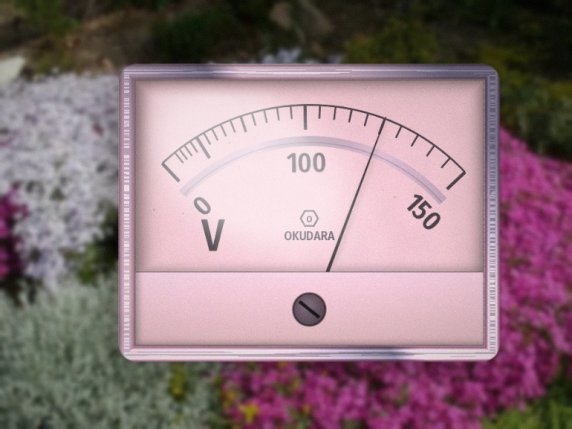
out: 125 V
